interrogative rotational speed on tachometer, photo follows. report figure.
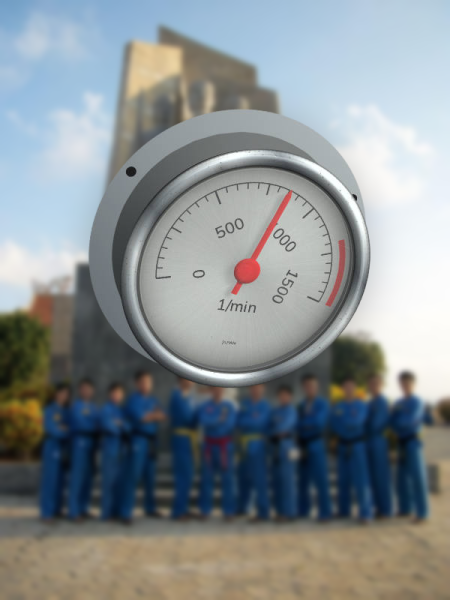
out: 850 rpm
